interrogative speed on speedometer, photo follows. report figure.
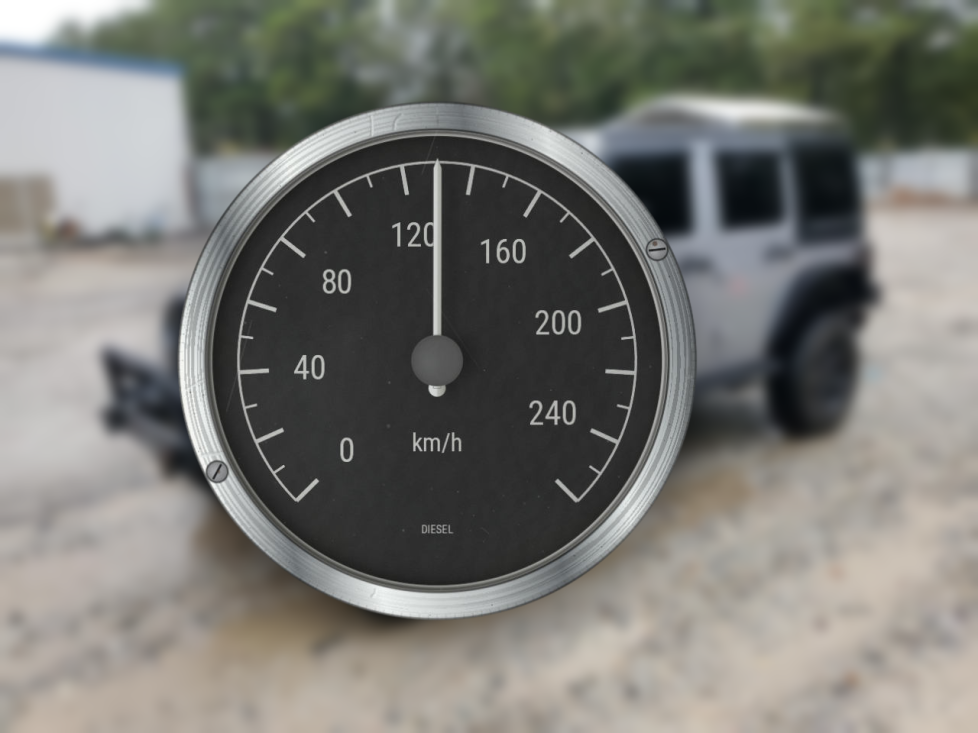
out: 130 km/h
